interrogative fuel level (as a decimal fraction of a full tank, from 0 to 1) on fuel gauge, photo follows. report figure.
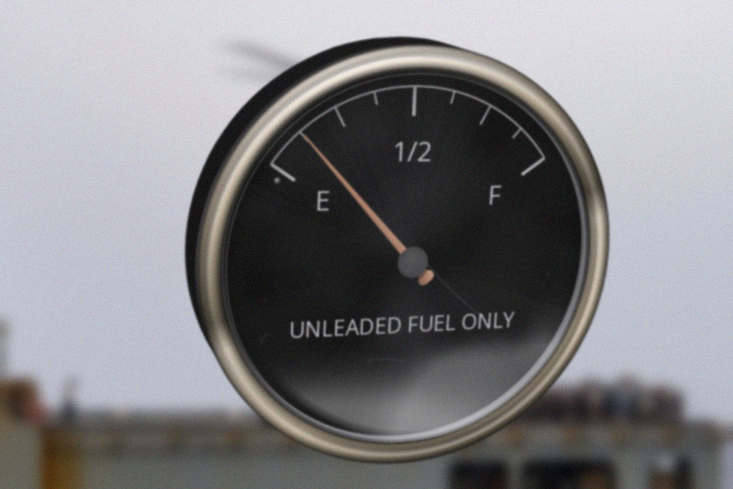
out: 0.125
